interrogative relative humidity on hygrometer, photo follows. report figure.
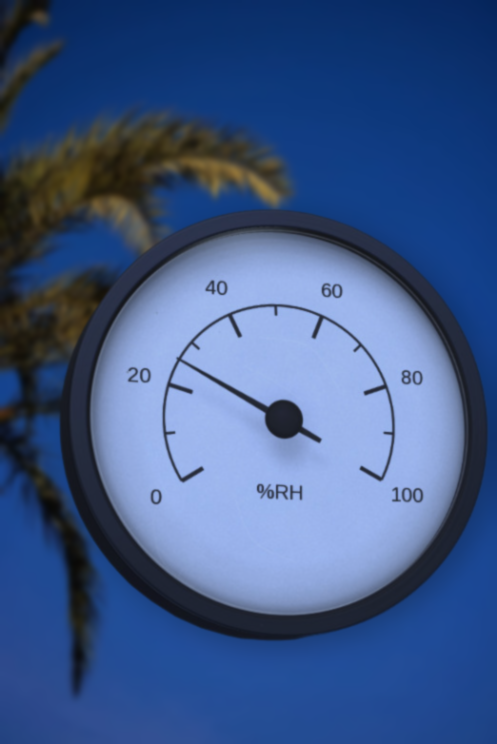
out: 25 %
